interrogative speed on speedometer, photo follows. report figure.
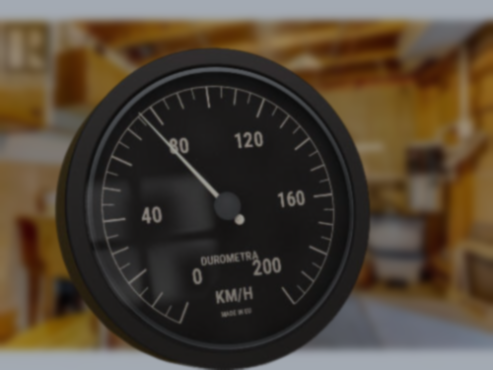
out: 75 km/h
